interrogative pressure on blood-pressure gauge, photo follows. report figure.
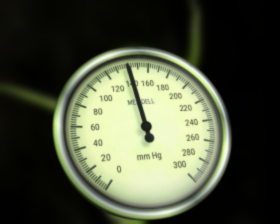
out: 140 mmHg
